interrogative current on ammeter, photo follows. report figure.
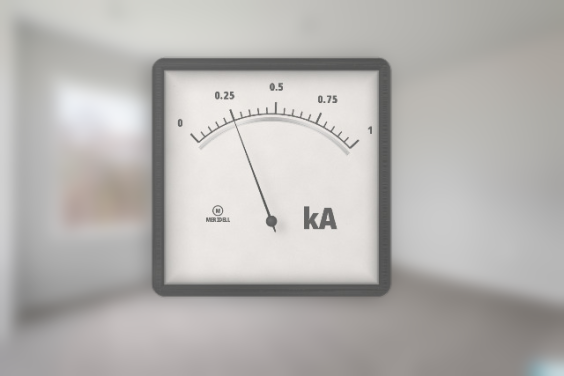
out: 0.25 kA
